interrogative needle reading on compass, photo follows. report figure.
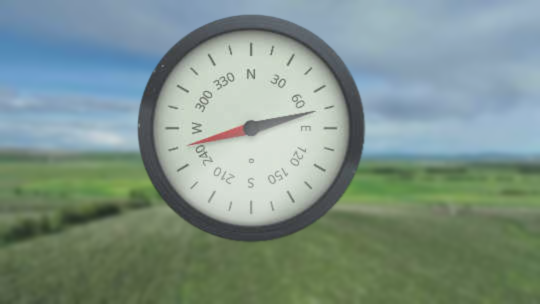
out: 255 °
